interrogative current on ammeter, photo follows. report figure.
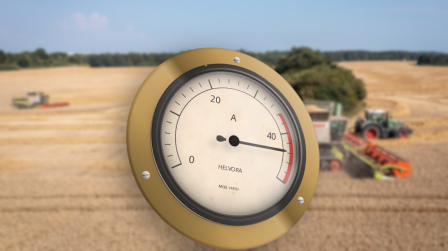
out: 44 A
